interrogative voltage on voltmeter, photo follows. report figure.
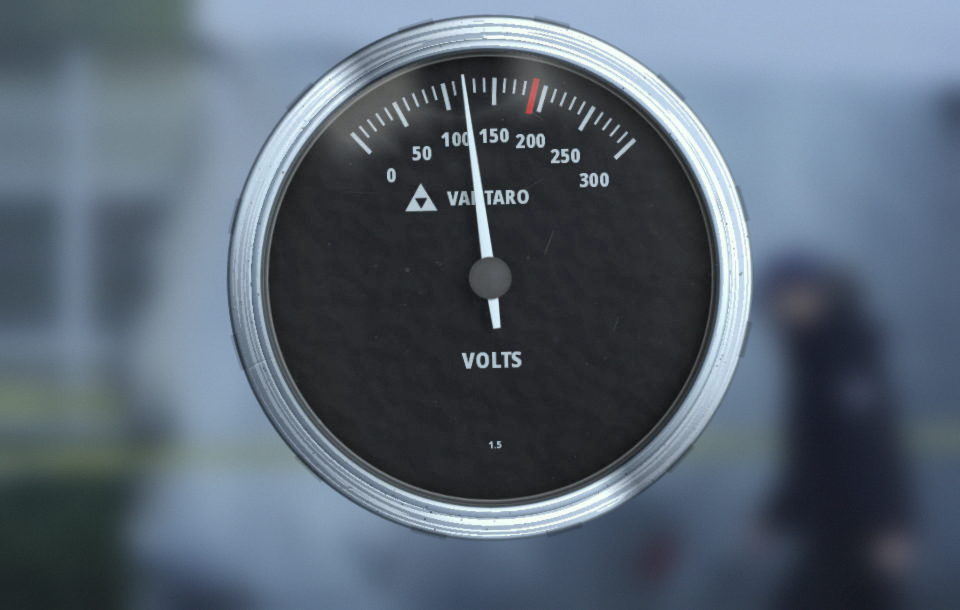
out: 120 V
